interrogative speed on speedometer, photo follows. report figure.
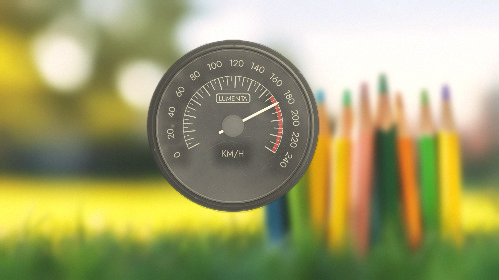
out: 180 km/h
